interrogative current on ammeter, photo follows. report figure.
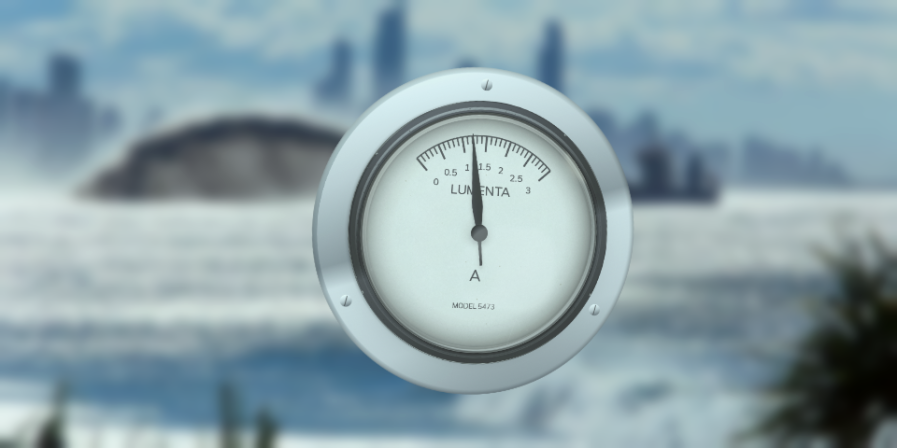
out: 1.2 A
